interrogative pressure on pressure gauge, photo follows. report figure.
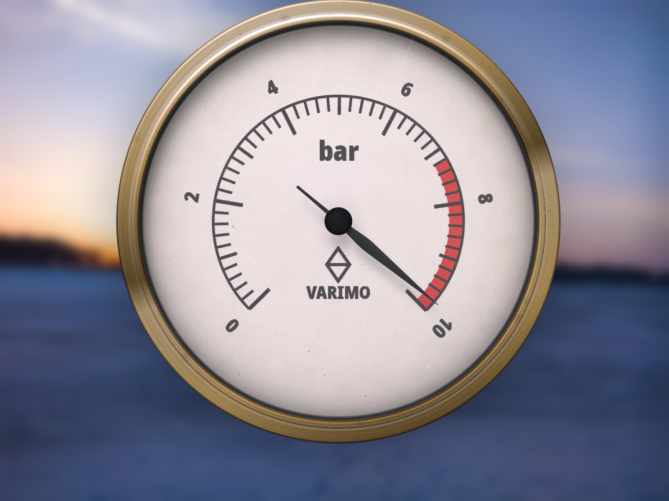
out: 9.8 bar
